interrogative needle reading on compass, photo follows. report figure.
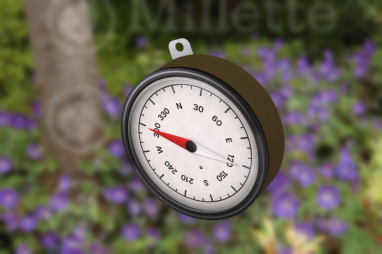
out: 300 °
